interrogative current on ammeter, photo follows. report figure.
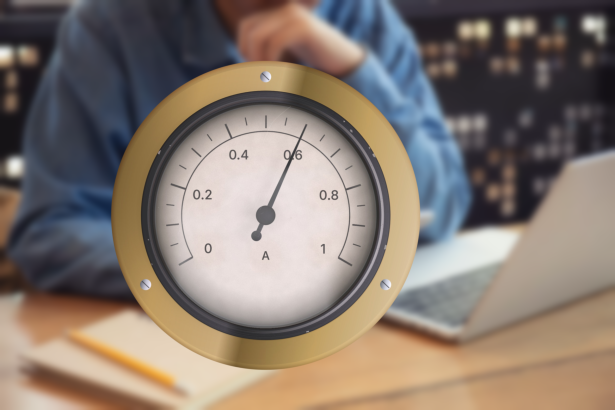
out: 0.6 A
